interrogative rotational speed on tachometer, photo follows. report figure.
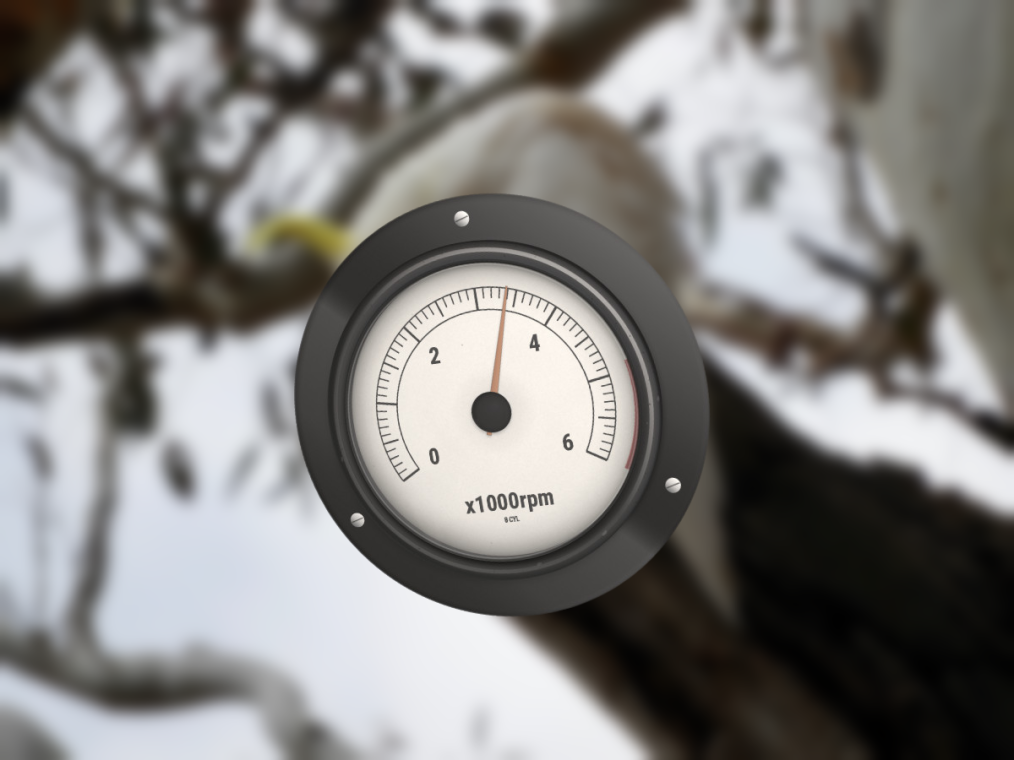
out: 3400 rpm
